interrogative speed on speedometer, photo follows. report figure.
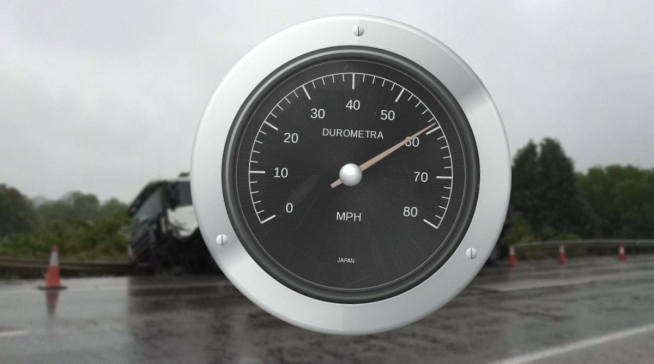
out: 59 mph
